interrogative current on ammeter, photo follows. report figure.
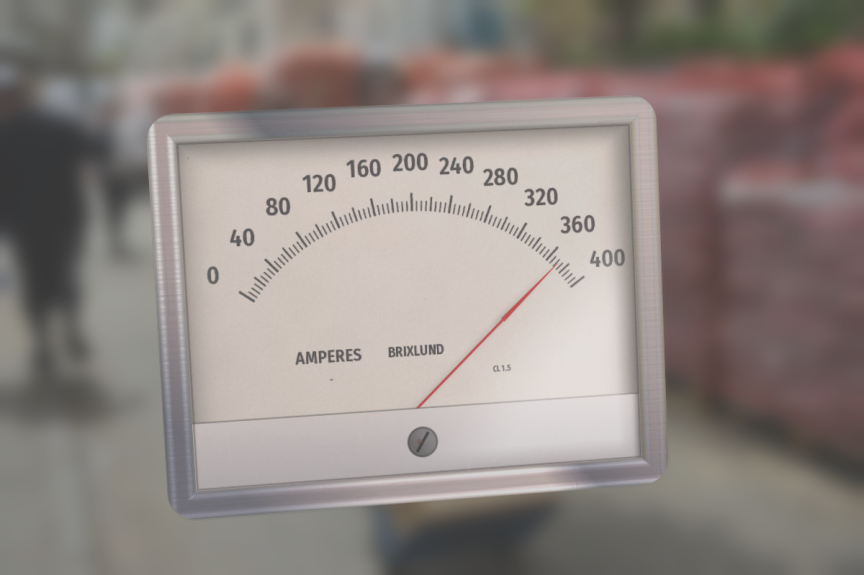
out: 370 A
